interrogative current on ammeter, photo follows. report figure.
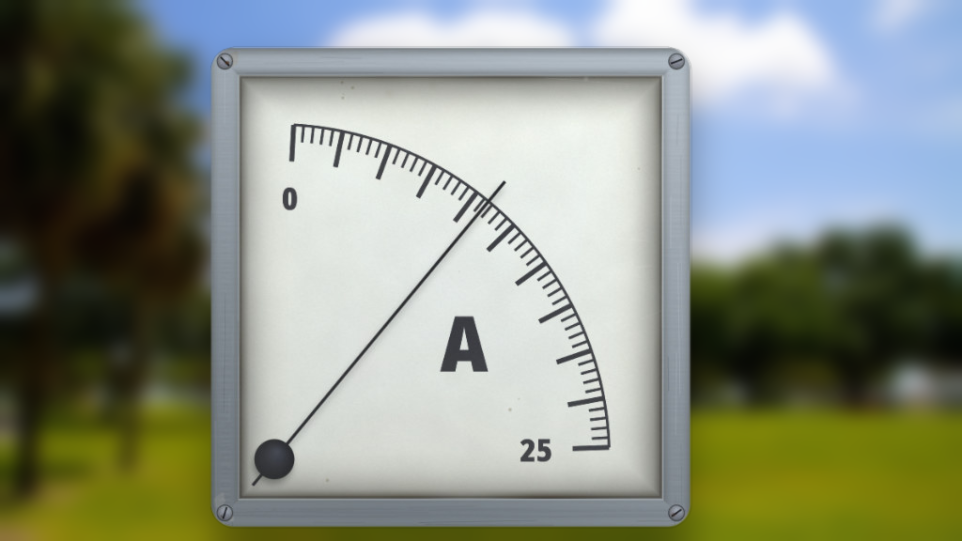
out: 10.75 A
